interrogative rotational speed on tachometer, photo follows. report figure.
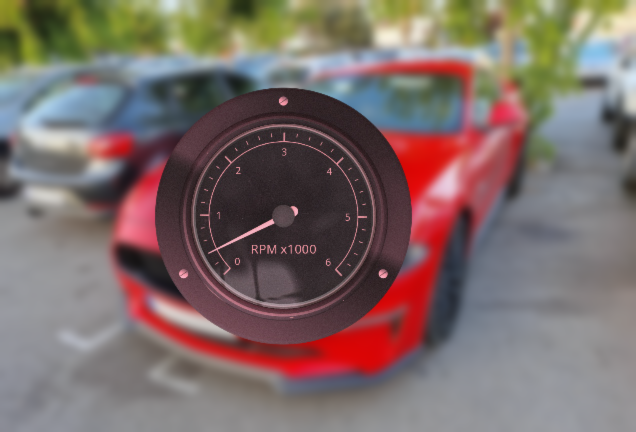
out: 400 rpm
